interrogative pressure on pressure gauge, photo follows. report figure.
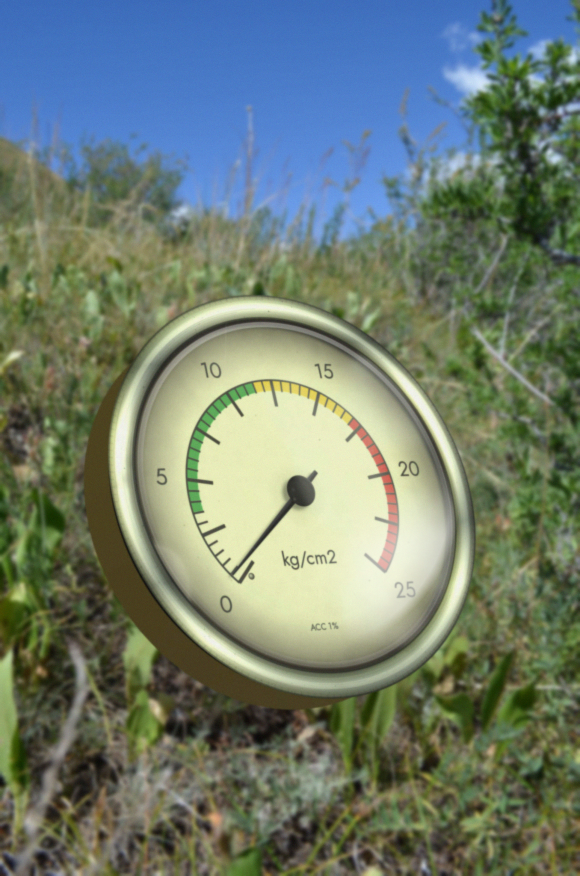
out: 0.5 kg/cm²
